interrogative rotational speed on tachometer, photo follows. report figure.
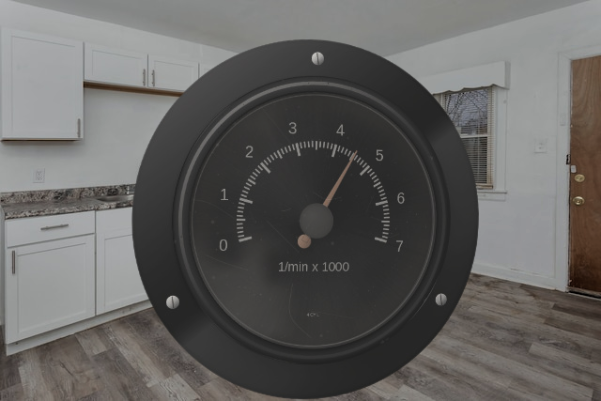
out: 4500 rpm
